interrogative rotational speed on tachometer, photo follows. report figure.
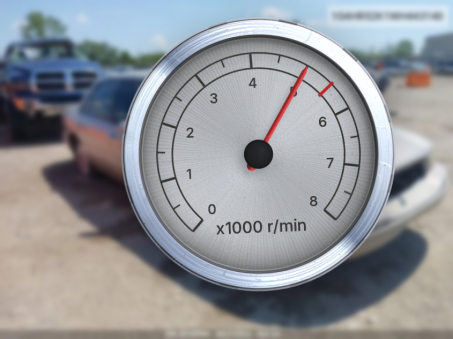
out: 5000 rpm
